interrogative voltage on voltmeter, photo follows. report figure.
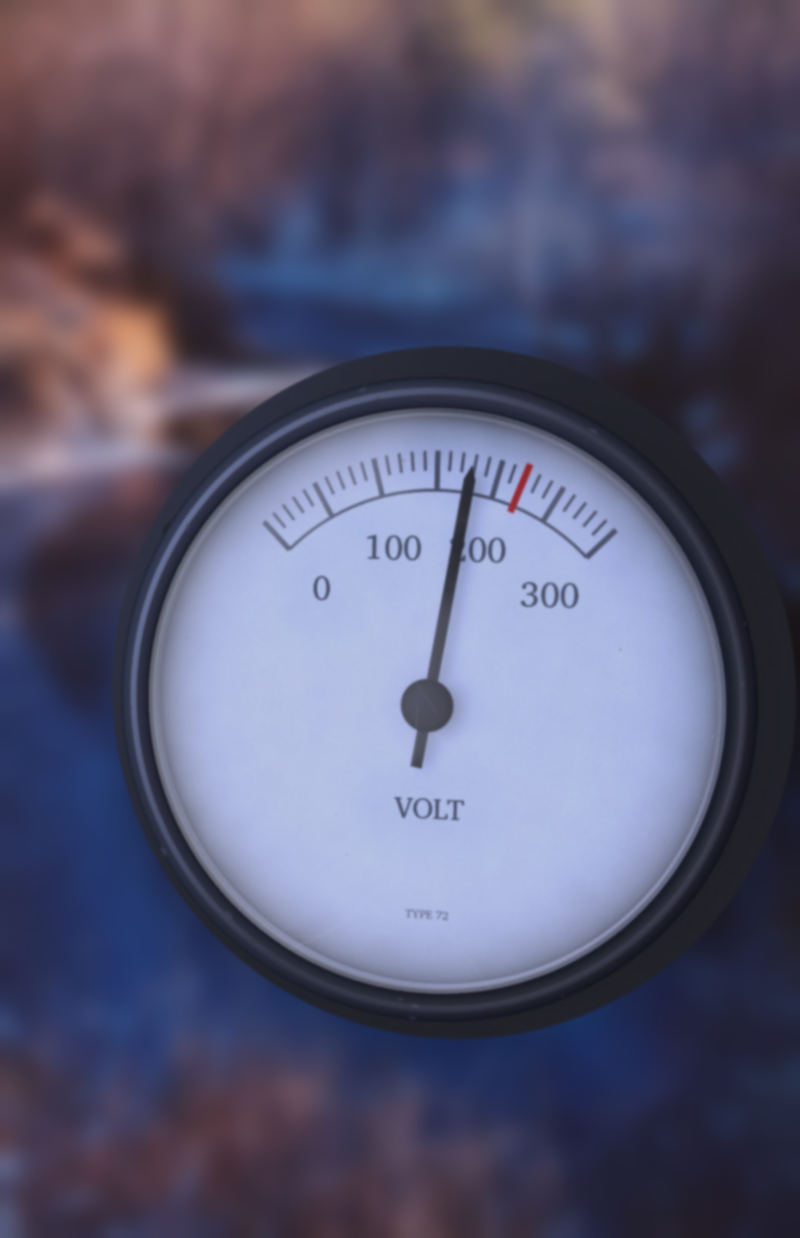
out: 180 V
